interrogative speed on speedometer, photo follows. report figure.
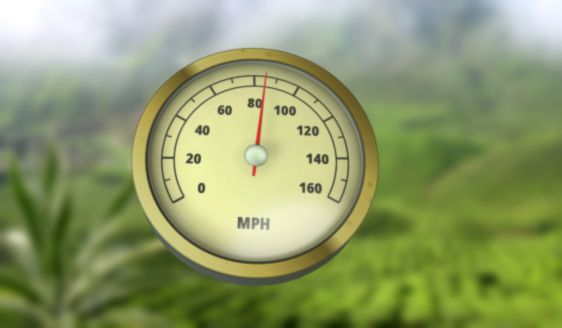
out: 85 mph
